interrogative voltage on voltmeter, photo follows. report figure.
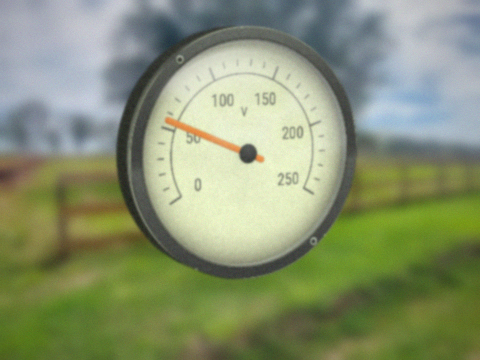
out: 55 V
